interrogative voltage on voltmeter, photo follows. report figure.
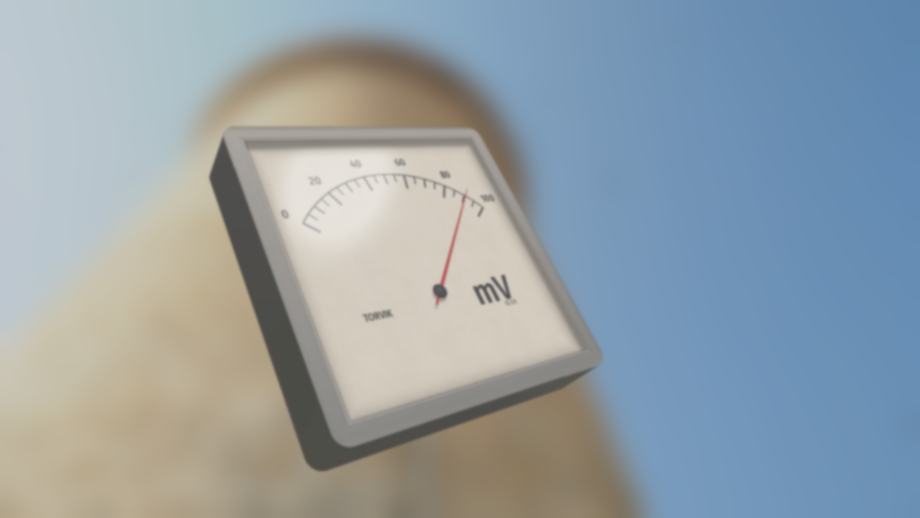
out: 90 mV
